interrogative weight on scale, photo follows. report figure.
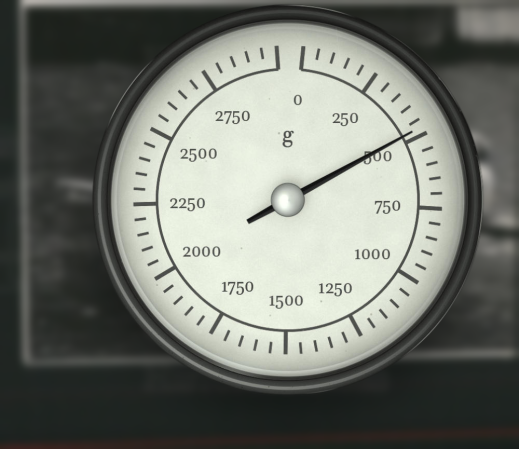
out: 475 g
